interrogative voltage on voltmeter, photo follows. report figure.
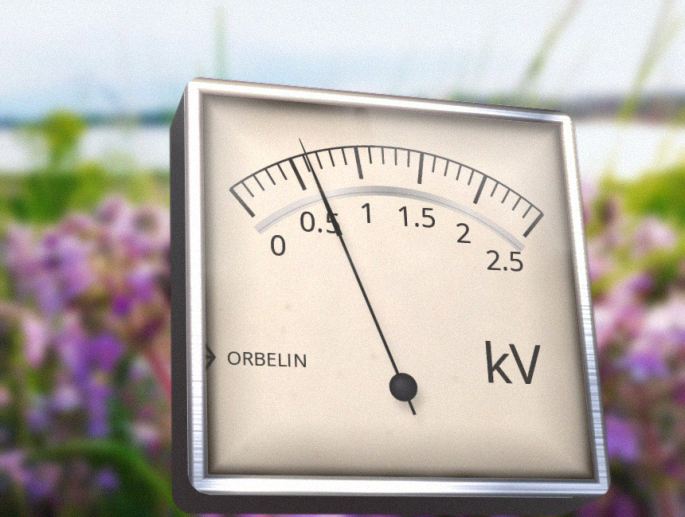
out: 0.6 kV
